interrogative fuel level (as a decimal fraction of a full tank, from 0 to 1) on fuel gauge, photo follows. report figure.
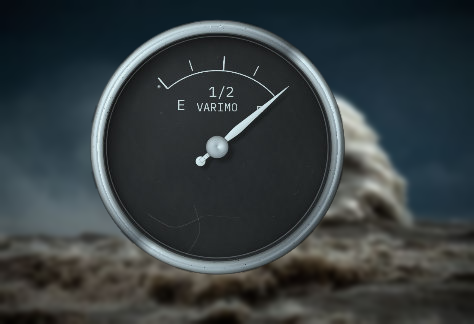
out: 1
